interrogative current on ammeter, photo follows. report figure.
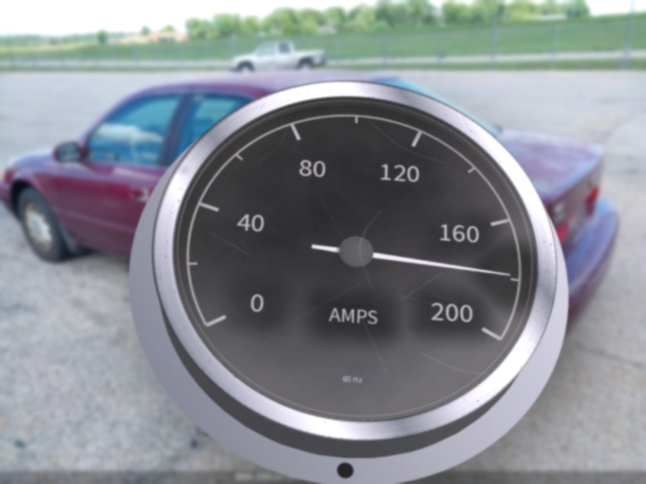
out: 180 A
